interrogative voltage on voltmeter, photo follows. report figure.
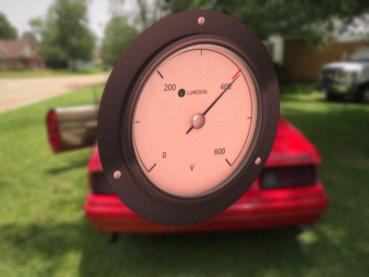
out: 400 V
